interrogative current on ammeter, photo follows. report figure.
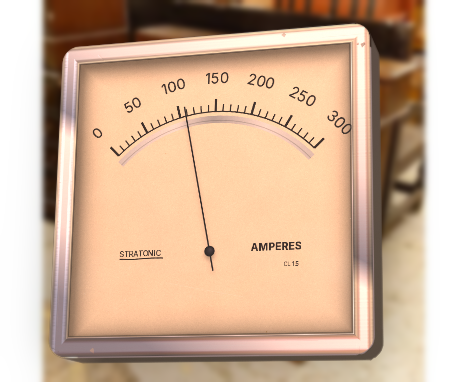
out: 110 A
